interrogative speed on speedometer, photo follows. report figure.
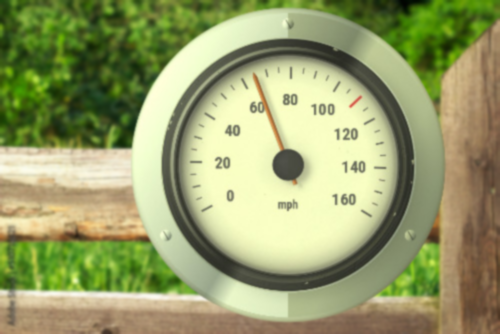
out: 65 mph
